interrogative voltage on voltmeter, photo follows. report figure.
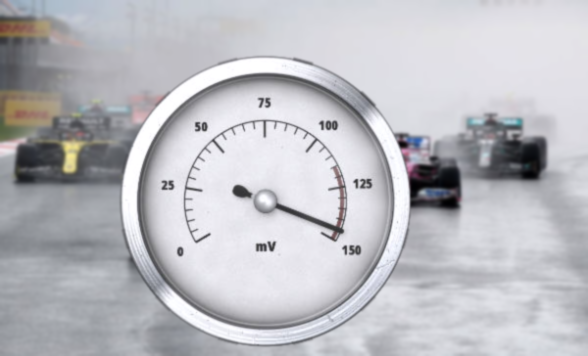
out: 145 mV
